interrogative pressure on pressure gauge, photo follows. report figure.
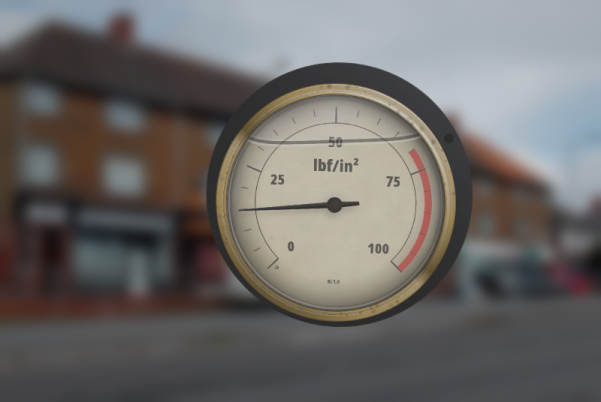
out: 15 psi
